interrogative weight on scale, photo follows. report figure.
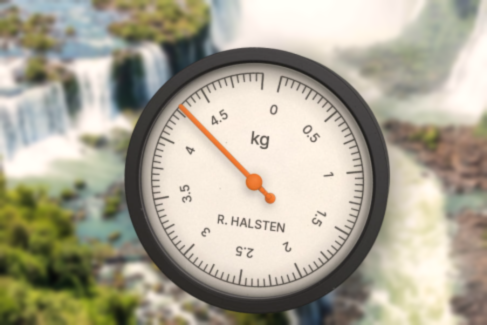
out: 4.3 kg
